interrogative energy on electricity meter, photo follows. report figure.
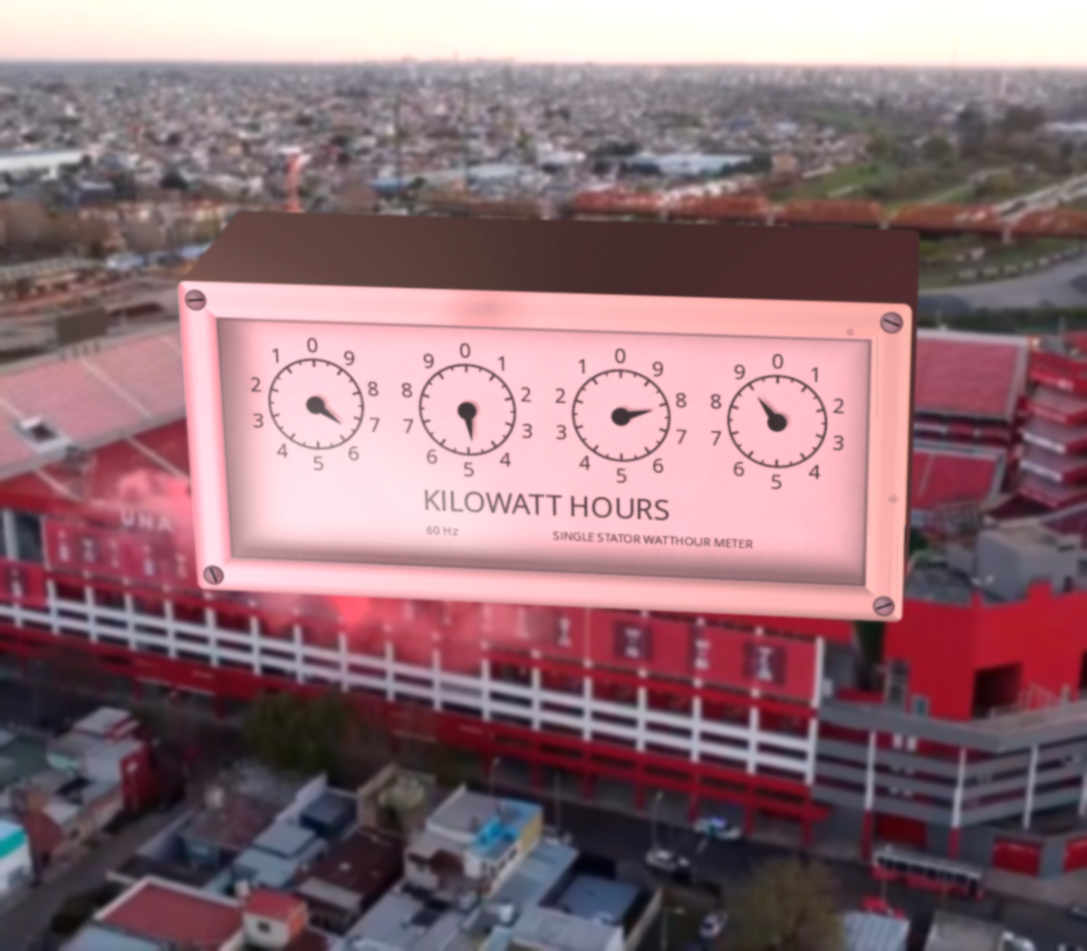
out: 6479 kWh
